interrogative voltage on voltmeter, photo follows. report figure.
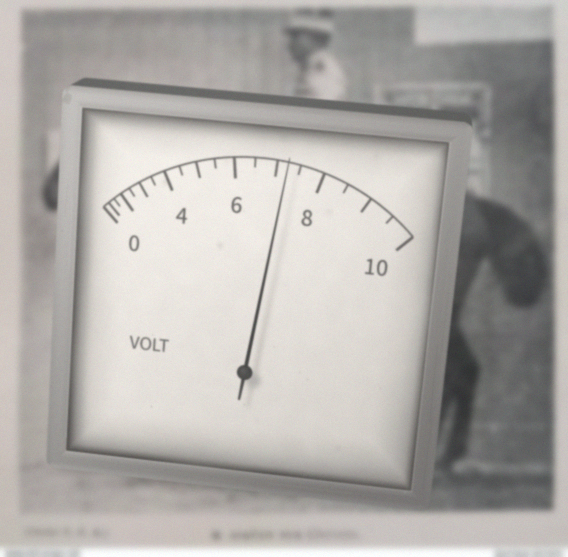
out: 7.25 V
